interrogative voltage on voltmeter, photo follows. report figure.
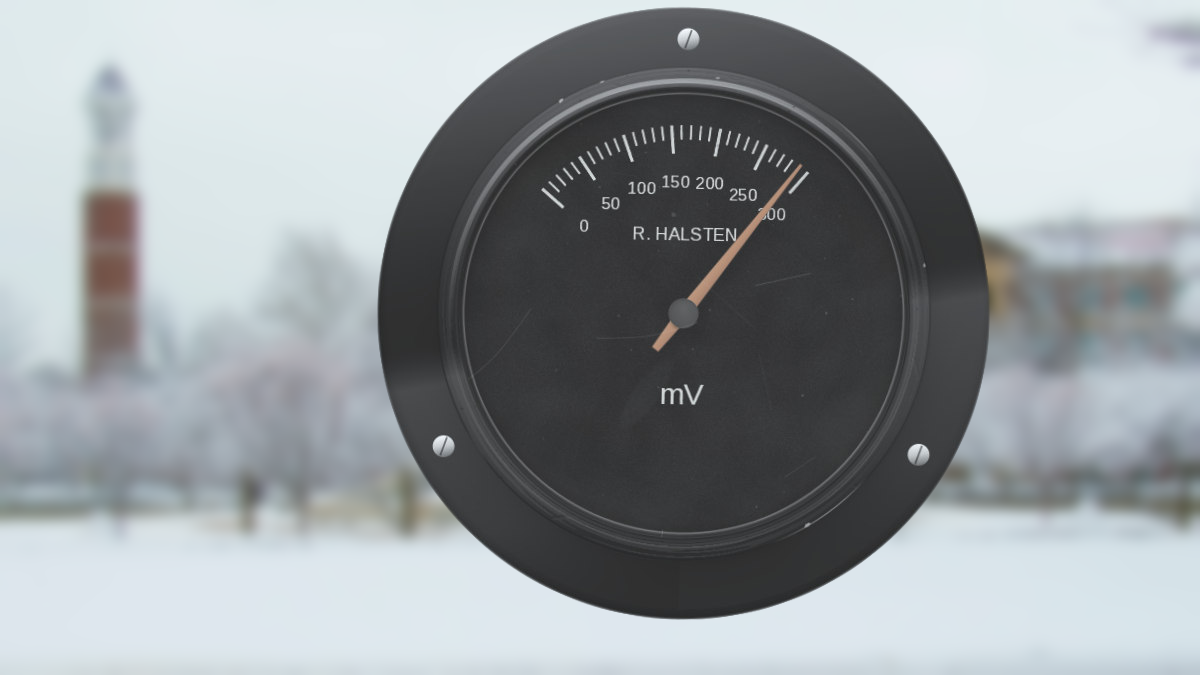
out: 290 mV
